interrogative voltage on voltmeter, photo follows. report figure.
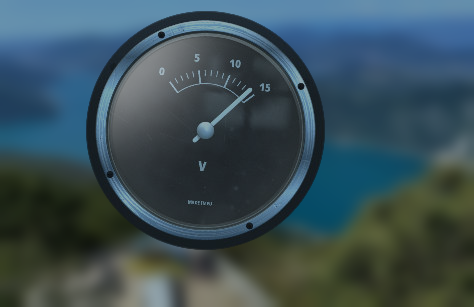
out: 14 V
